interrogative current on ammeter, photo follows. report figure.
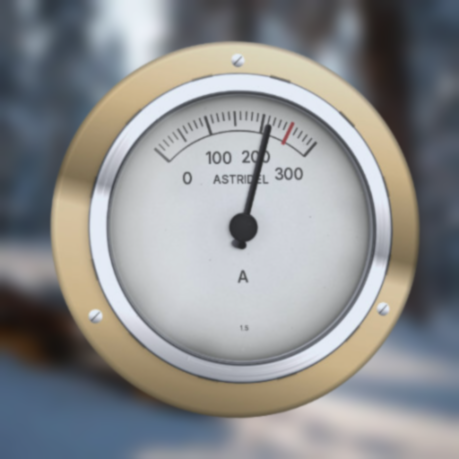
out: 210 A
